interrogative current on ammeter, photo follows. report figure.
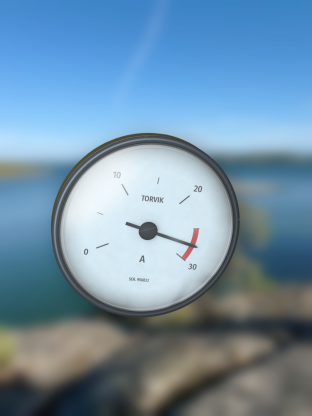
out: 27.5 A
